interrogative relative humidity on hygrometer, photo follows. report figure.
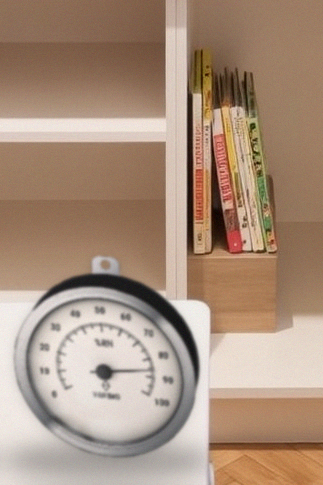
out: 85 %
